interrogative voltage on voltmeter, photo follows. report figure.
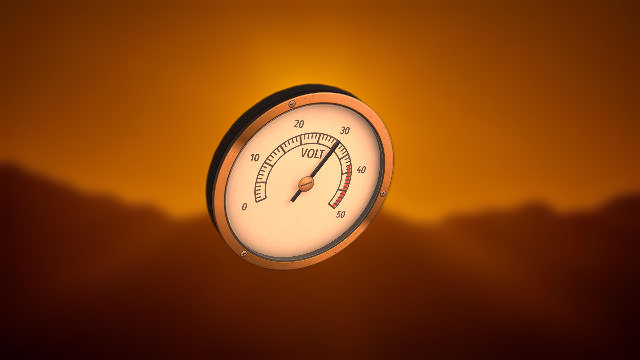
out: 30 V
